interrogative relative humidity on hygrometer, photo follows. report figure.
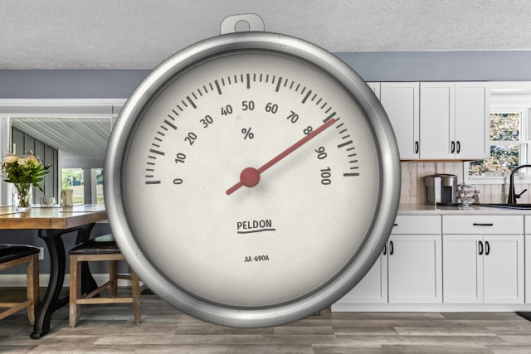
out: 82 %
